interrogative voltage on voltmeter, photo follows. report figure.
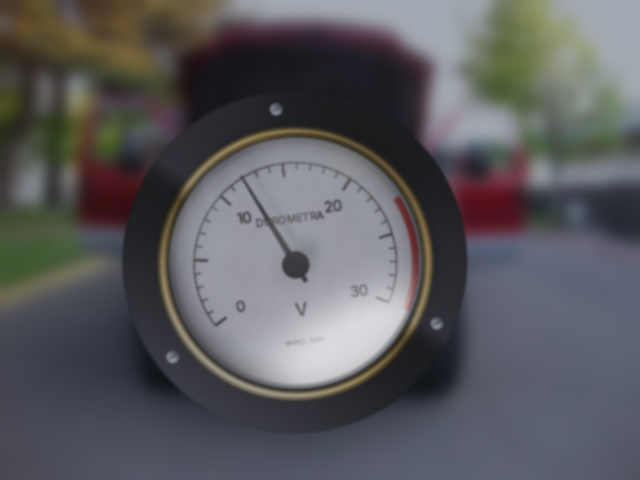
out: 12 V
